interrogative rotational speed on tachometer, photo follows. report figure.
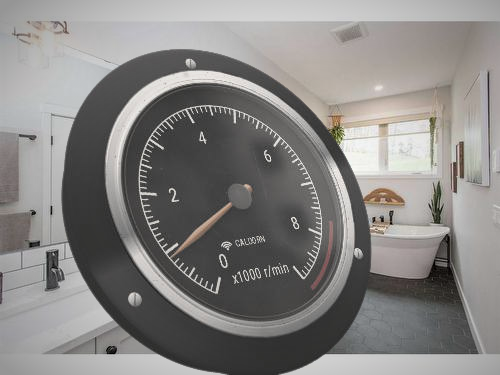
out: 900 rpm
